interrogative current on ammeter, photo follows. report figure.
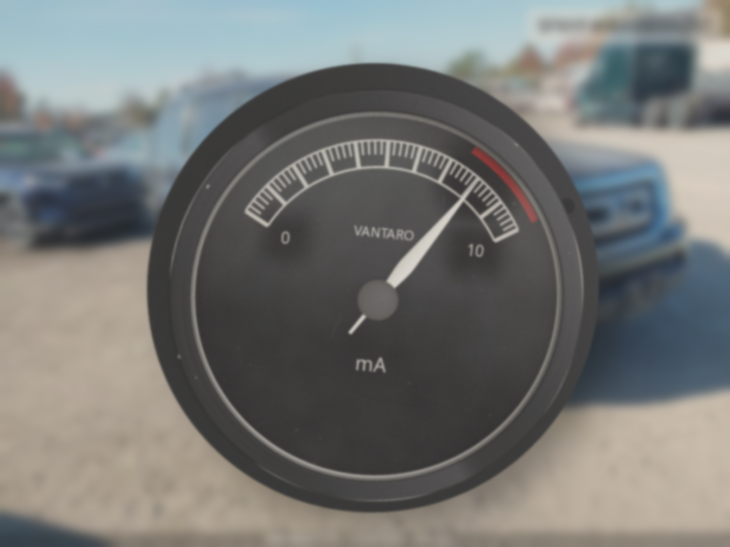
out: 8 mA
